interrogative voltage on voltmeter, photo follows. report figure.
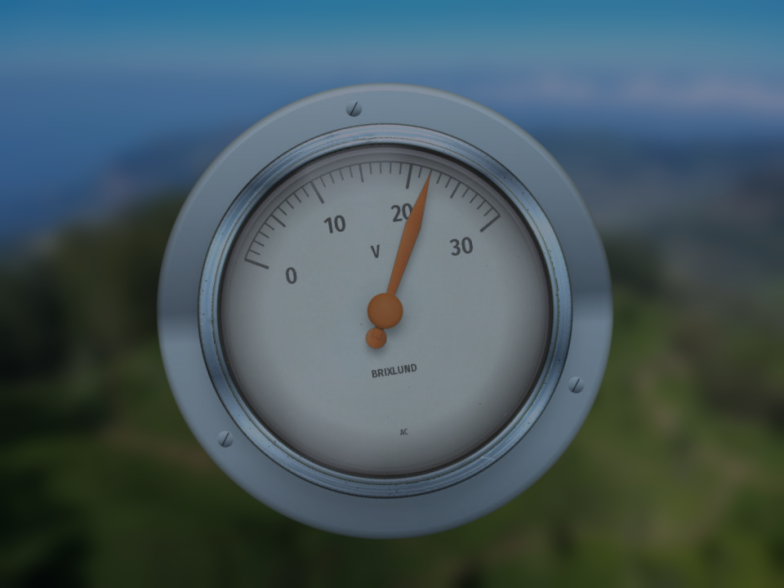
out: 22 V
